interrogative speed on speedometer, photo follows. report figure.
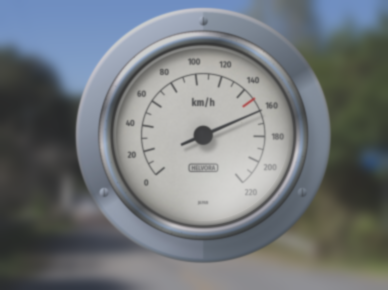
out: 160 km/h
